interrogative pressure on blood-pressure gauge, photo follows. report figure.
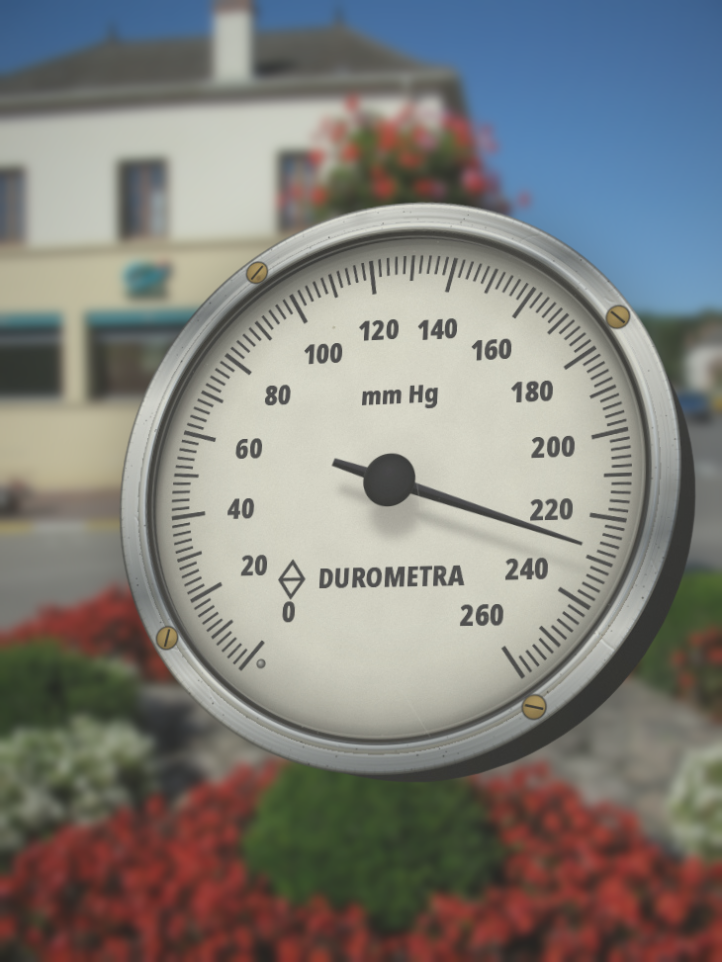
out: 228 mmHg
